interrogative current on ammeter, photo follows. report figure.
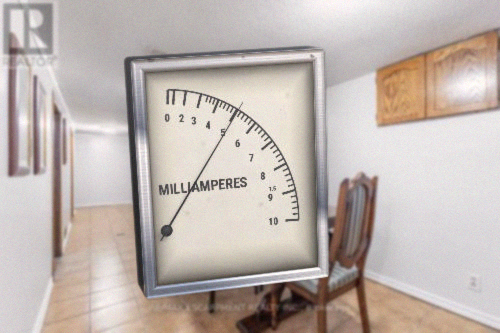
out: 5 mA
